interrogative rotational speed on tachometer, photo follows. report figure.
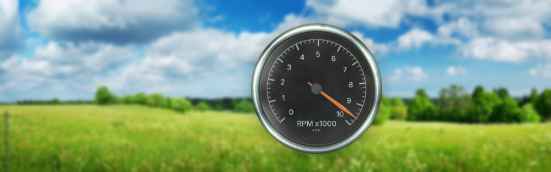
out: 9600 rpm
